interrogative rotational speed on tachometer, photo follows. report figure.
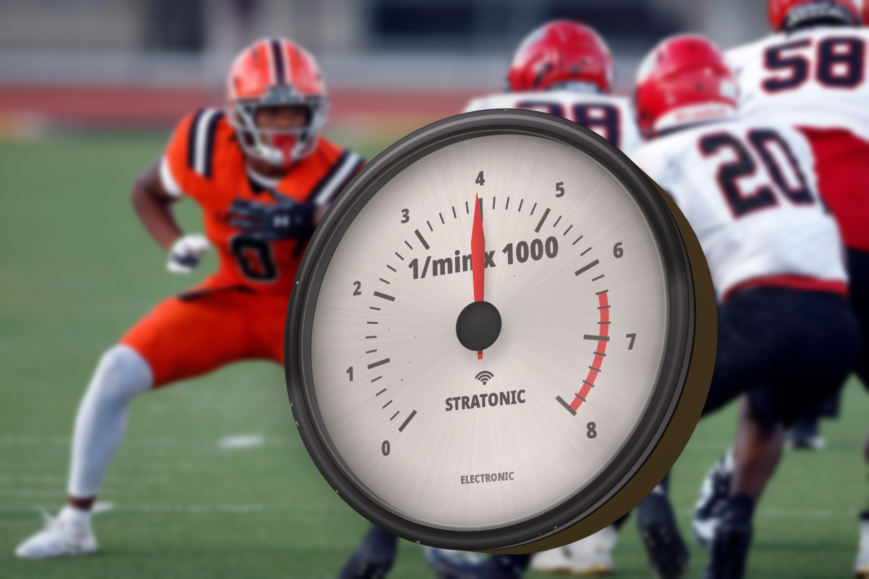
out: 4000 rpm
